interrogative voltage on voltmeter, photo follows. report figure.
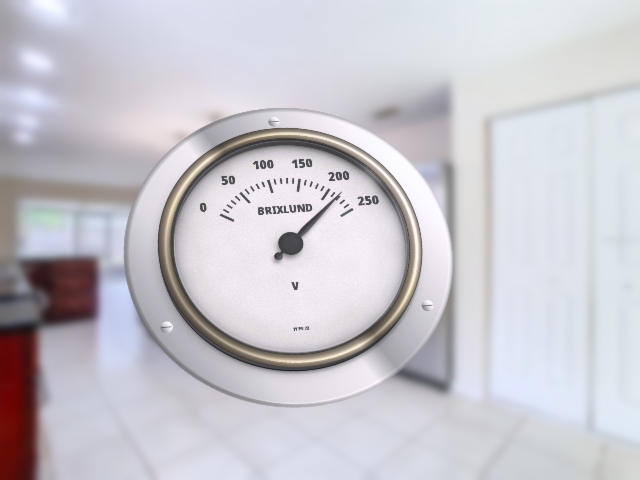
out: 220 V
